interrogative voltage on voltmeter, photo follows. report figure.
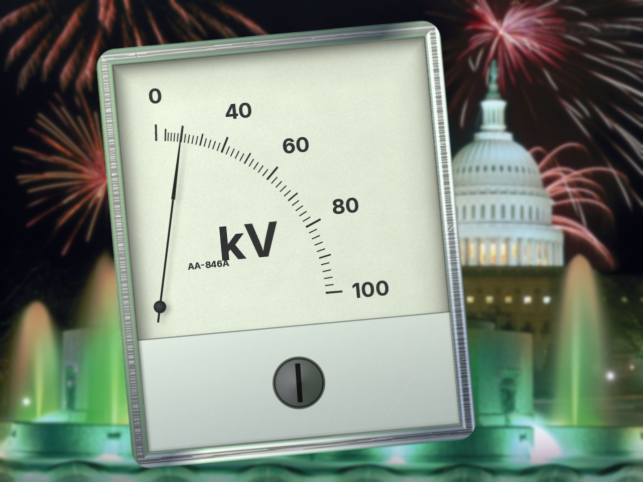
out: 20 kV
